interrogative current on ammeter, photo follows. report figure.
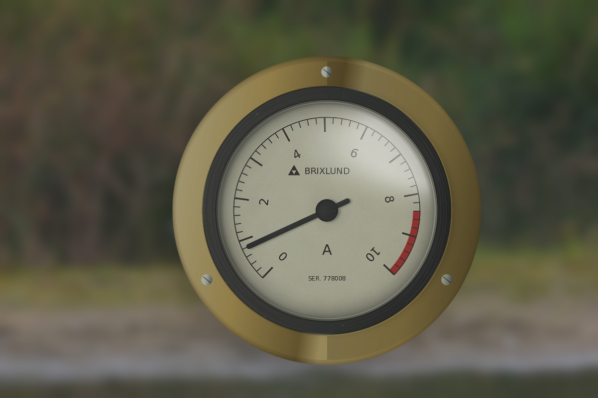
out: 0.8 A
